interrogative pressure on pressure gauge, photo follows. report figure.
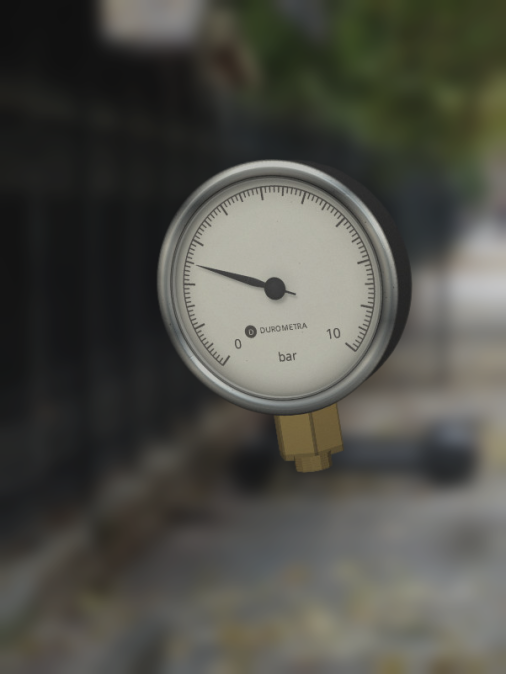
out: 2.5 bar
